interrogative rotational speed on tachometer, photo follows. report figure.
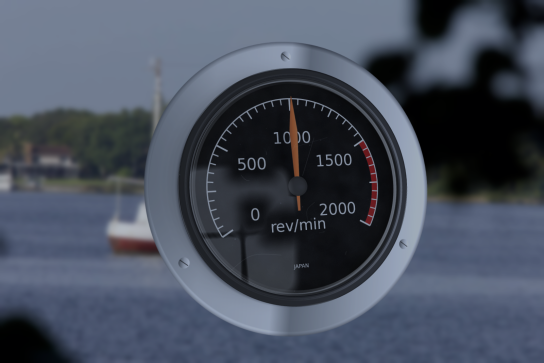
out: 1000 rpm
